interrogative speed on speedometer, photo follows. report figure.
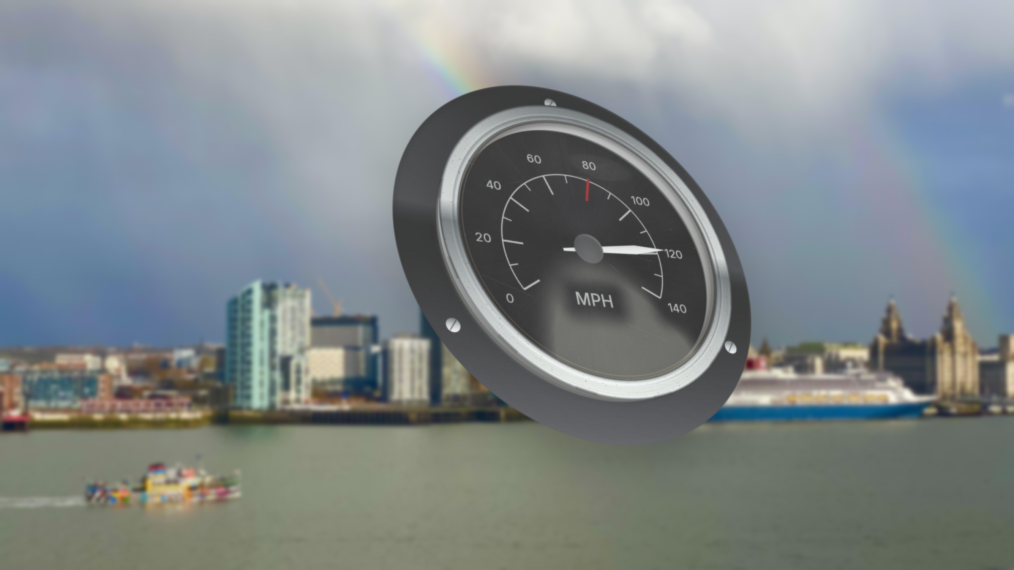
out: 120 mph
